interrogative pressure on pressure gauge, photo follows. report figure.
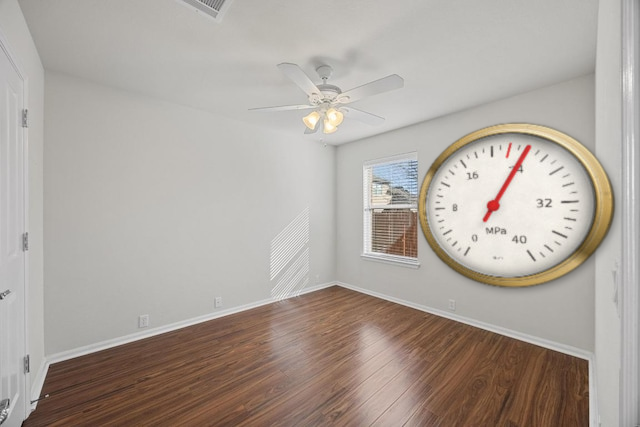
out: 24 MPa
